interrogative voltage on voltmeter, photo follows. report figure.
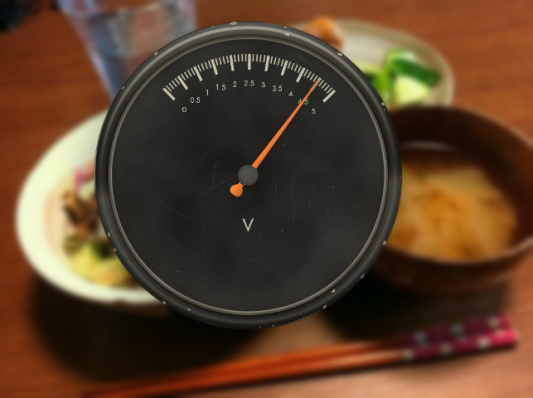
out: 4.5 V
